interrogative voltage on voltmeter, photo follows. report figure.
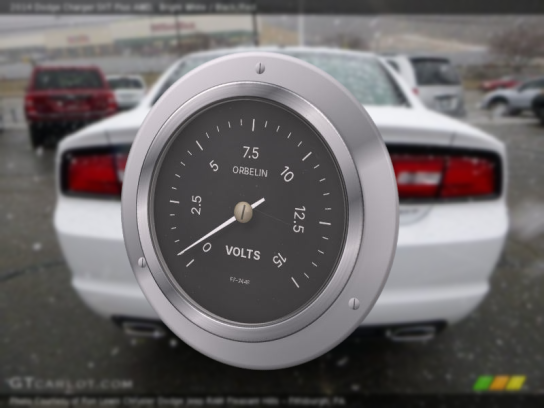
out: 0.5 V
